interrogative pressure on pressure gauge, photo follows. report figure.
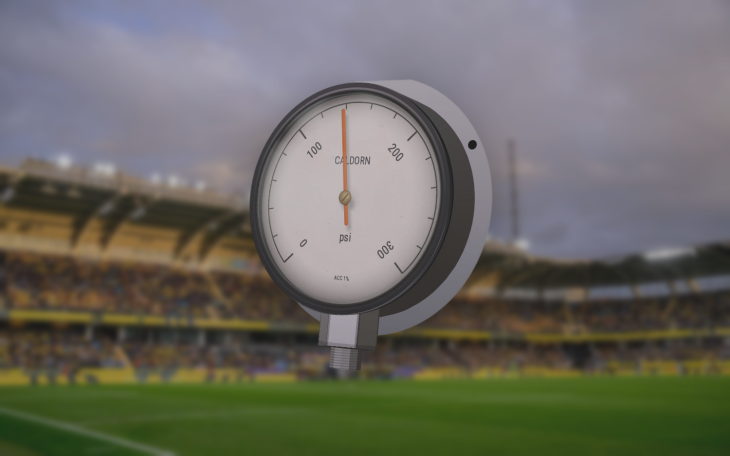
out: 140 psi
